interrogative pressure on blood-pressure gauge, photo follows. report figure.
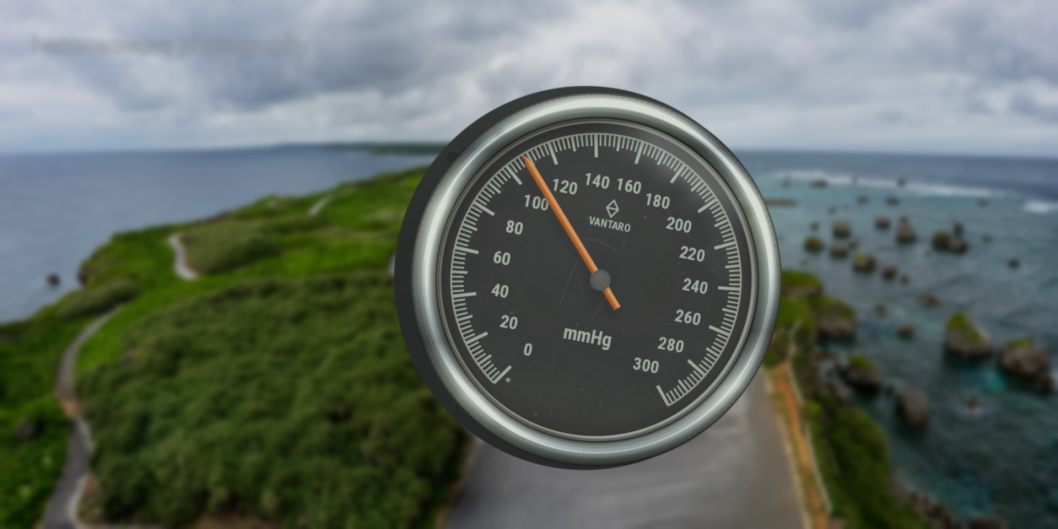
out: 108 mmHg
